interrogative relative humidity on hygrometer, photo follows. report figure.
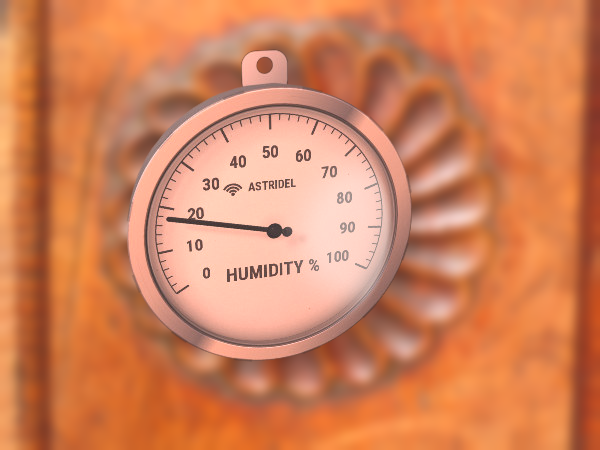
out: 18 %
